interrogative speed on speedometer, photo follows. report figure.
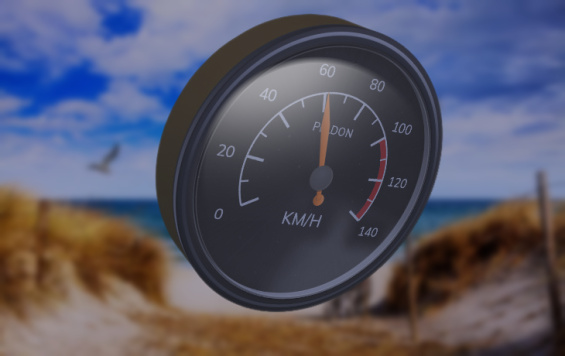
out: 60 km/h
